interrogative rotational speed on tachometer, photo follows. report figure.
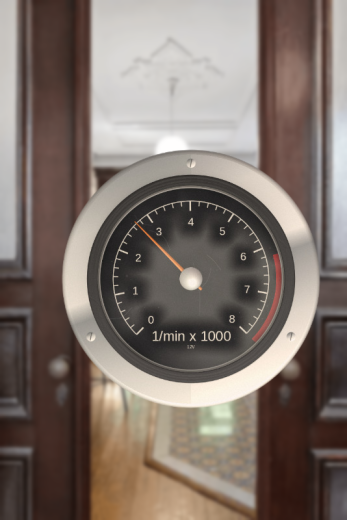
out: 2700 rpm
